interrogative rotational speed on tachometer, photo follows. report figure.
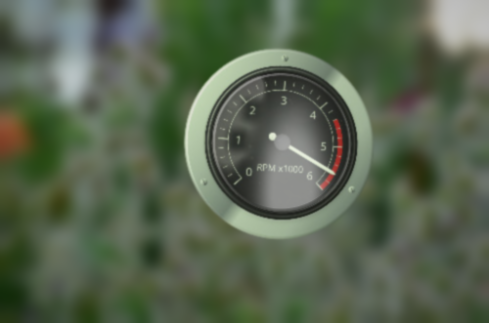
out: 5600 rpm
